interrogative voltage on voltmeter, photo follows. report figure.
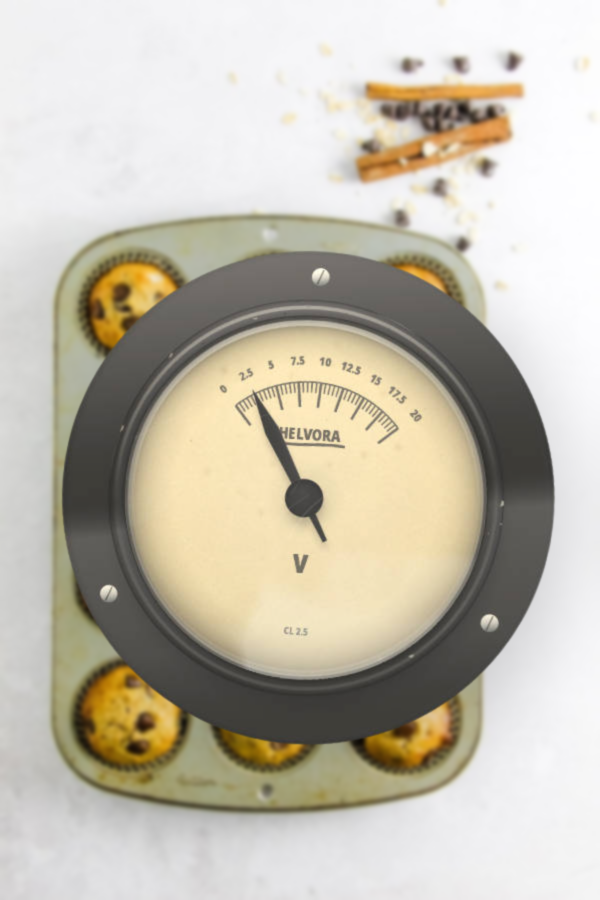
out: 2.5 V
